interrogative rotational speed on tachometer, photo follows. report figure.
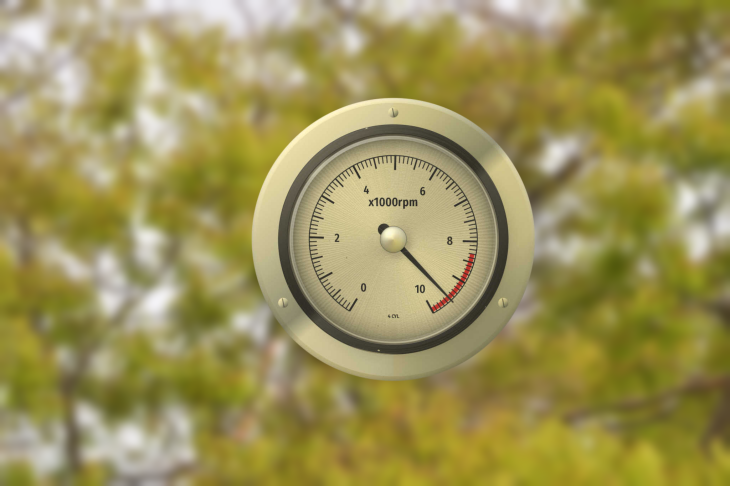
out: 9500 rpm
